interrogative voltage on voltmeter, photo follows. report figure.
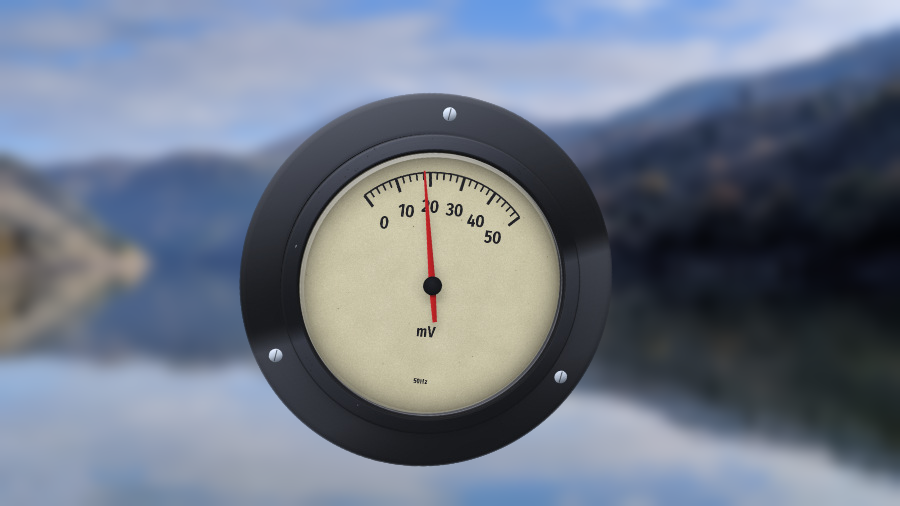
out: 18 mV
